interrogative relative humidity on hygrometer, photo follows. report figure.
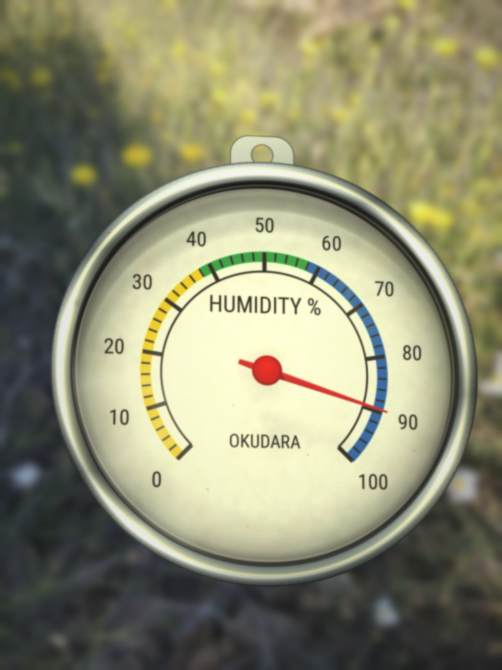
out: 90 %
